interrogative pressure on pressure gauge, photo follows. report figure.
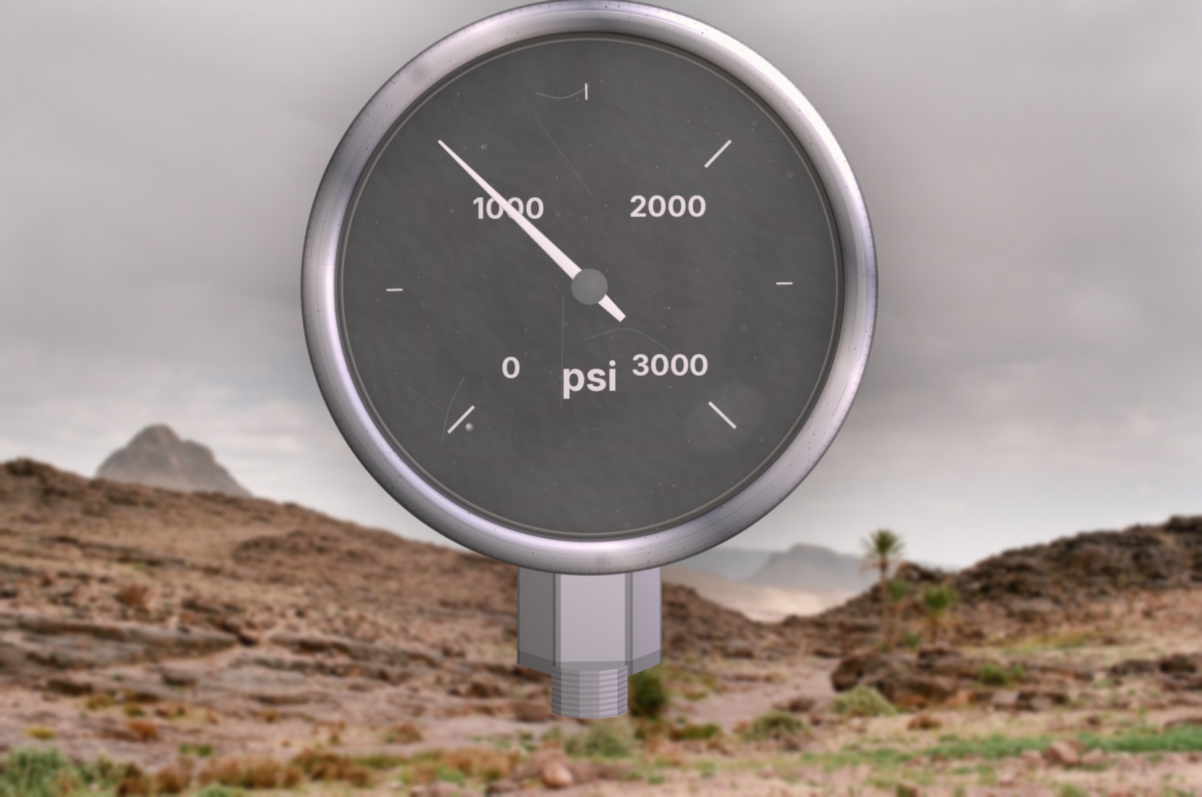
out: 1000 psi
